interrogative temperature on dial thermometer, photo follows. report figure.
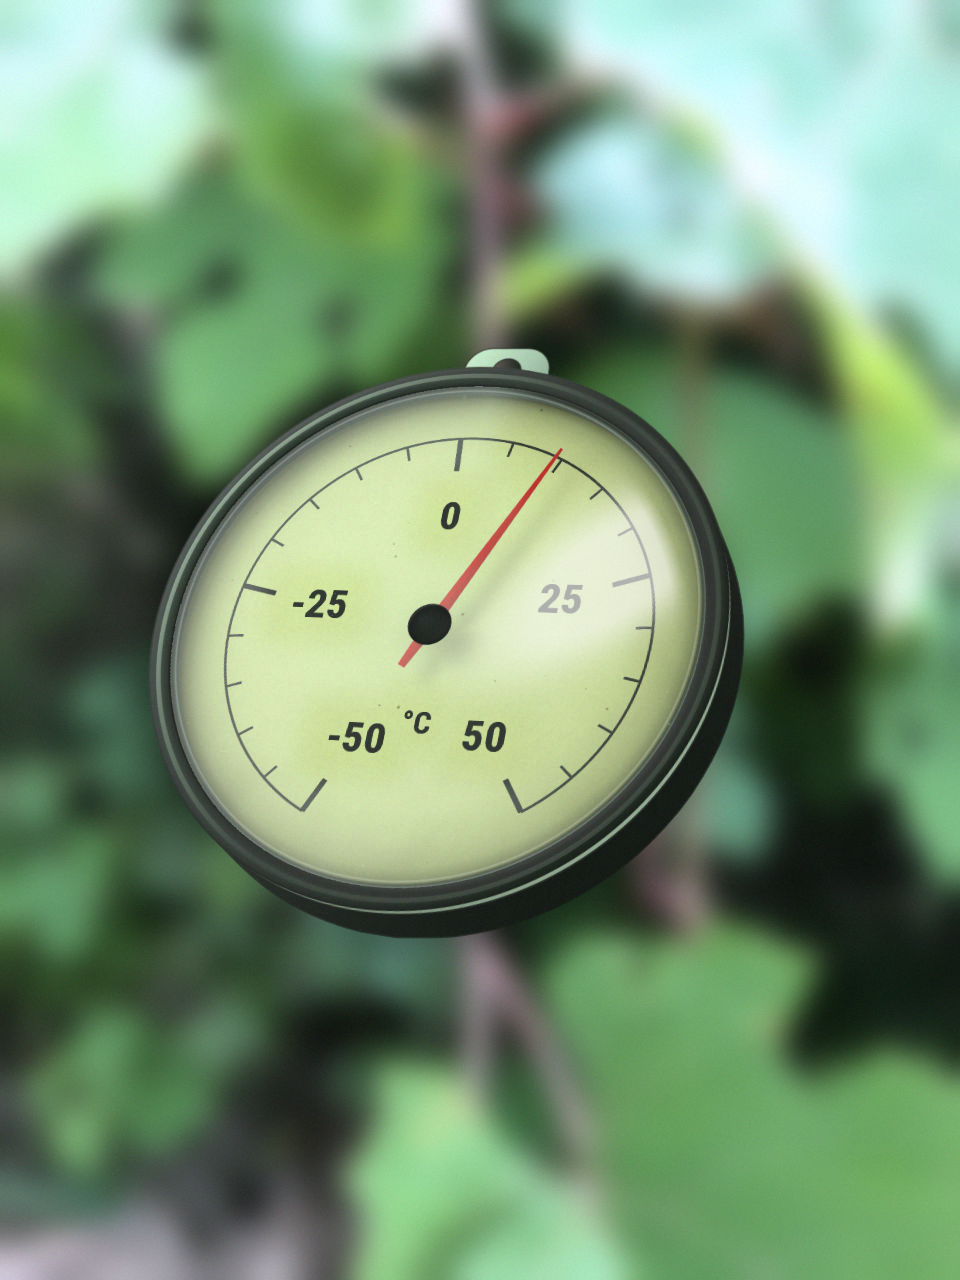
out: 10 °C
